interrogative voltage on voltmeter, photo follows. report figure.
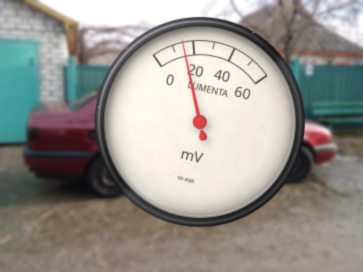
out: 15 mV
